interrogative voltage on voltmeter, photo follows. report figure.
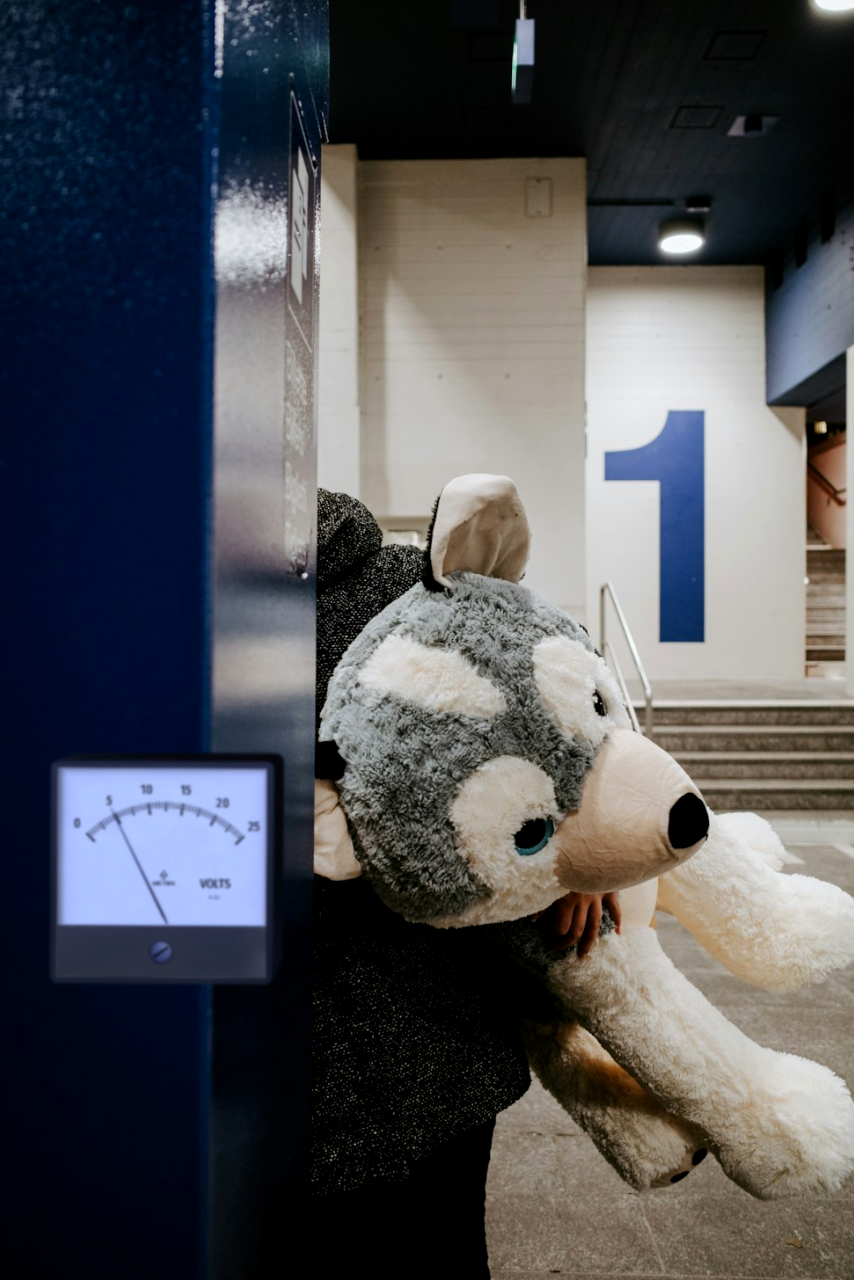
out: 5 V
